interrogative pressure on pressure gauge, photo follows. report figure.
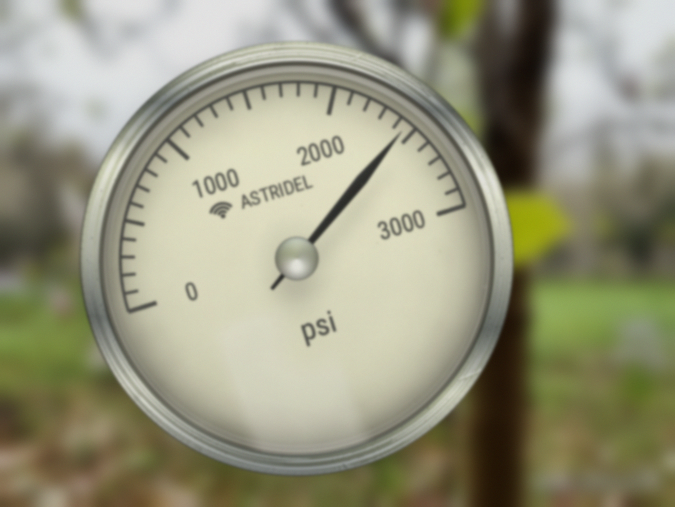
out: 2450 psi
